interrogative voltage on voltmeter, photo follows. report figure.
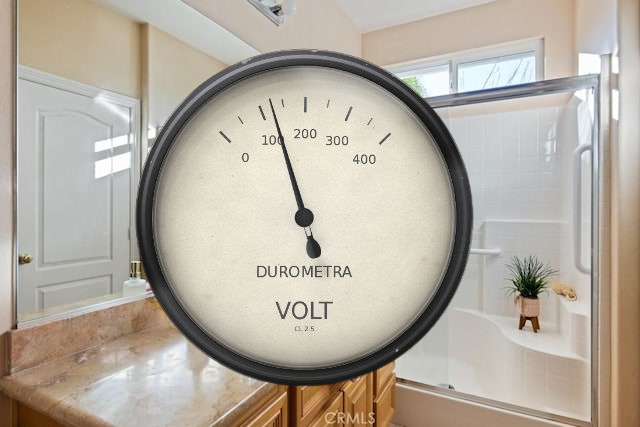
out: 125 V
